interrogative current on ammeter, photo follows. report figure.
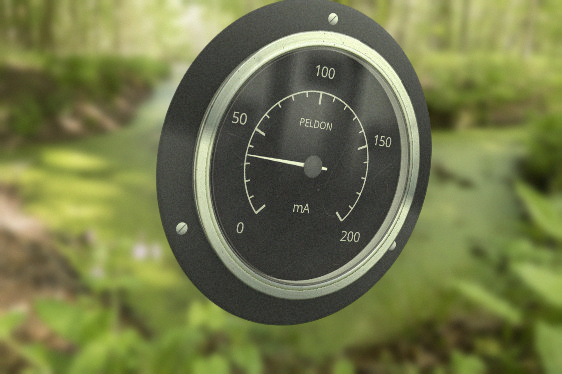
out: 35 mA
